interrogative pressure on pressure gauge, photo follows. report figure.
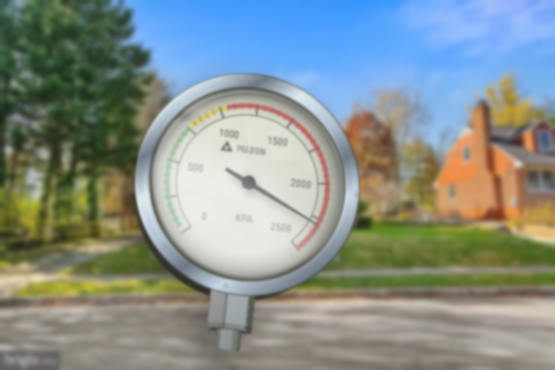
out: 2300 kPa
